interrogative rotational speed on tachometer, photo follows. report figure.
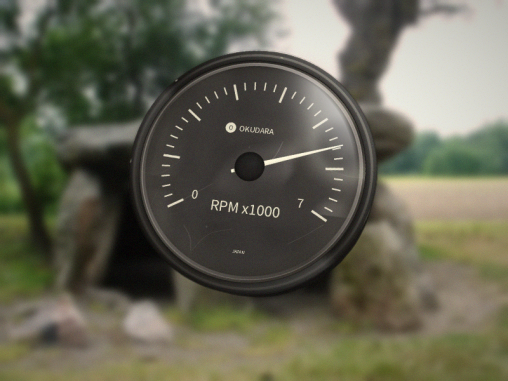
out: 5600 rpm
